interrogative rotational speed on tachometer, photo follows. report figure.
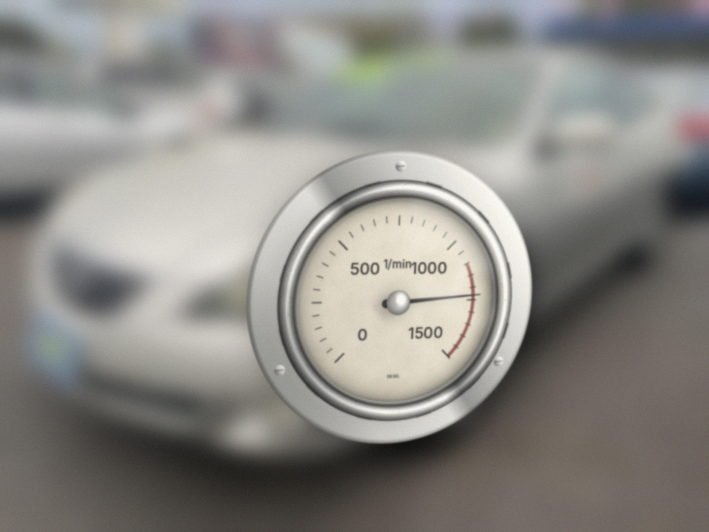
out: 1225 rpm
